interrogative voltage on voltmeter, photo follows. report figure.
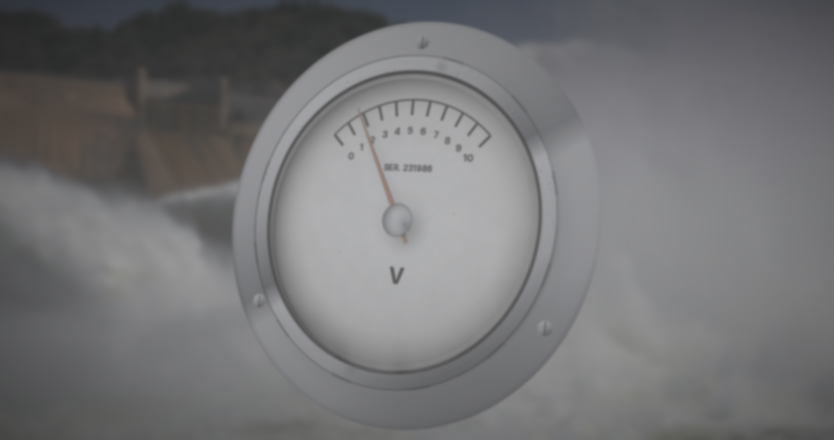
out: 2 V
